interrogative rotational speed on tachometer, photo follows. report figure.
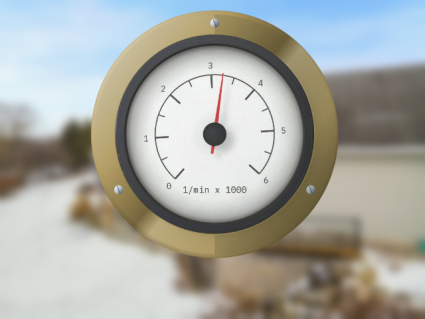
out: 3250 rpm
